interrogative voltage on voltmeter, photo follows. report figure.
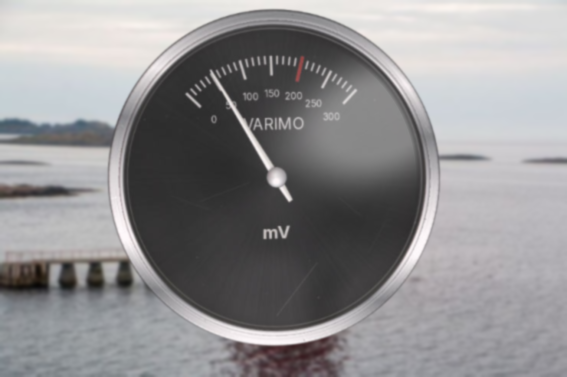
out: 50 mV
